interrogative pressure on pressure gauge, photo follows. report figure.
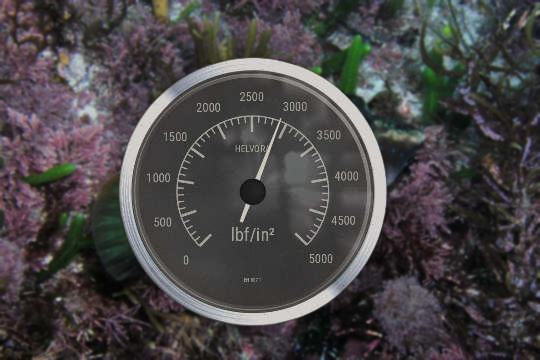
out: 2900 psi
